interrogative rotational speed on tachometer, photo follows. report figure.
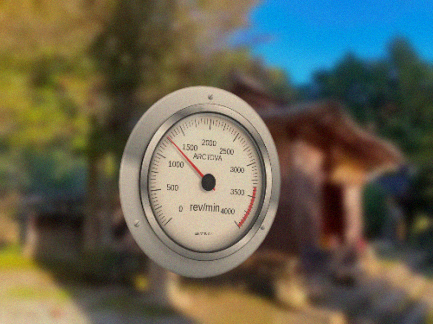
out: 1250 rpm
